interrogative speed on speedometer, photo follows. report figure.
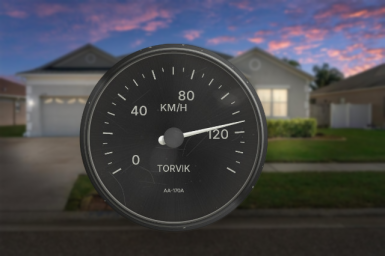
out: 115 km/h
